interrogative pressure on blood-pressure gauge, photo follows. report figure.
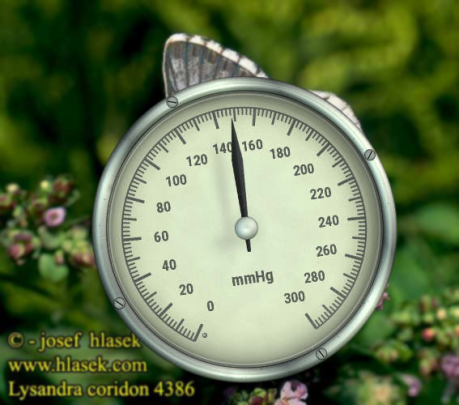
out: 148 mmHg
